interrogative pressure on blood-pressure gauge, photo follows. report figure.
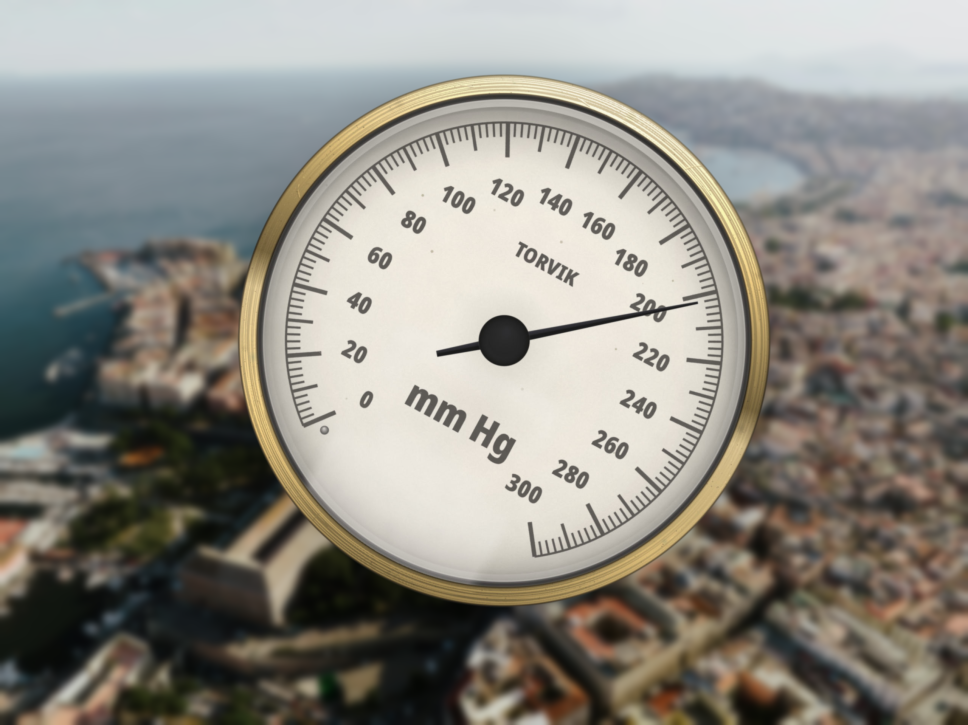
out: 202 mmHg
